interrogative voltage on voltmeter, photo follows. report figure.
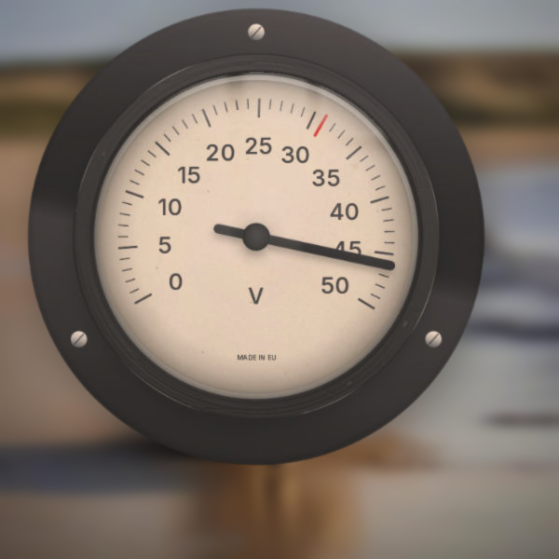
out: 46 V
